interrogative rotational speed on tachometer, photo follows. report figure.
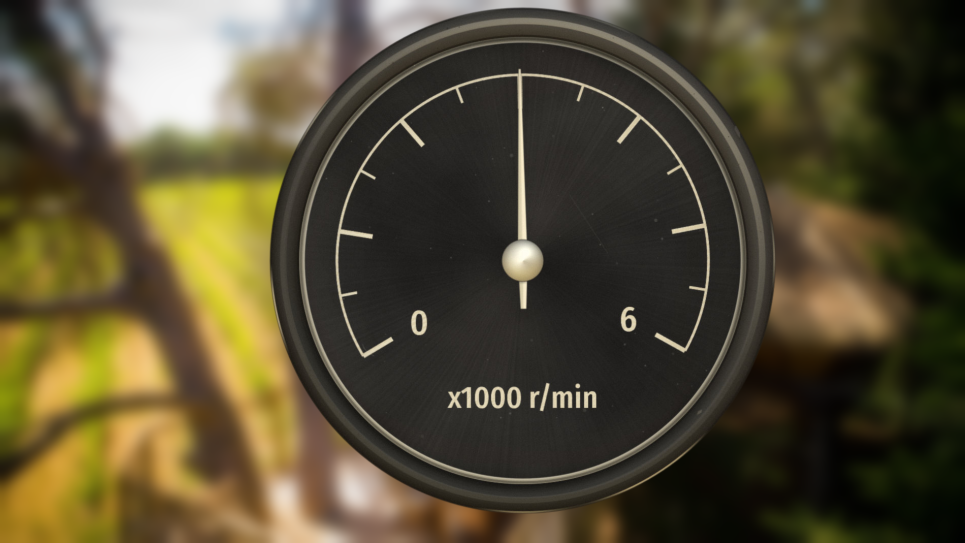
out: 3000 rpm
